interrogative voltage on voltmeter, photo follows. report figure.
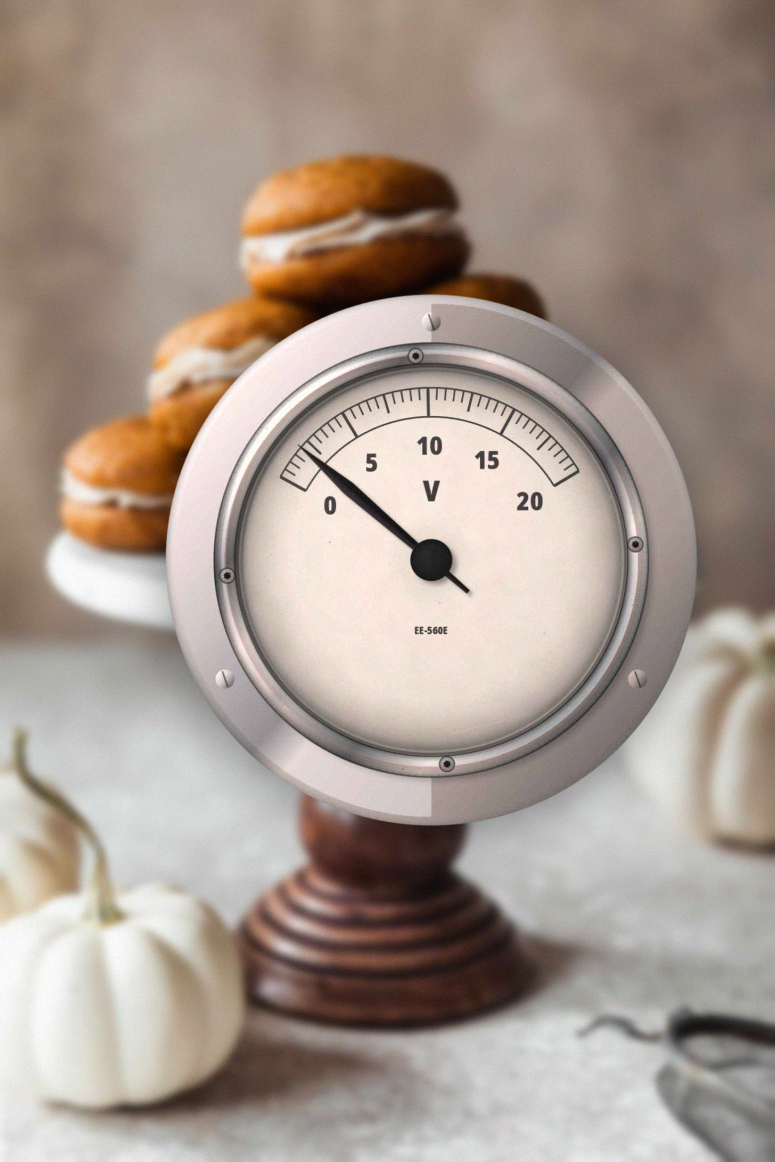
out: 2 V
